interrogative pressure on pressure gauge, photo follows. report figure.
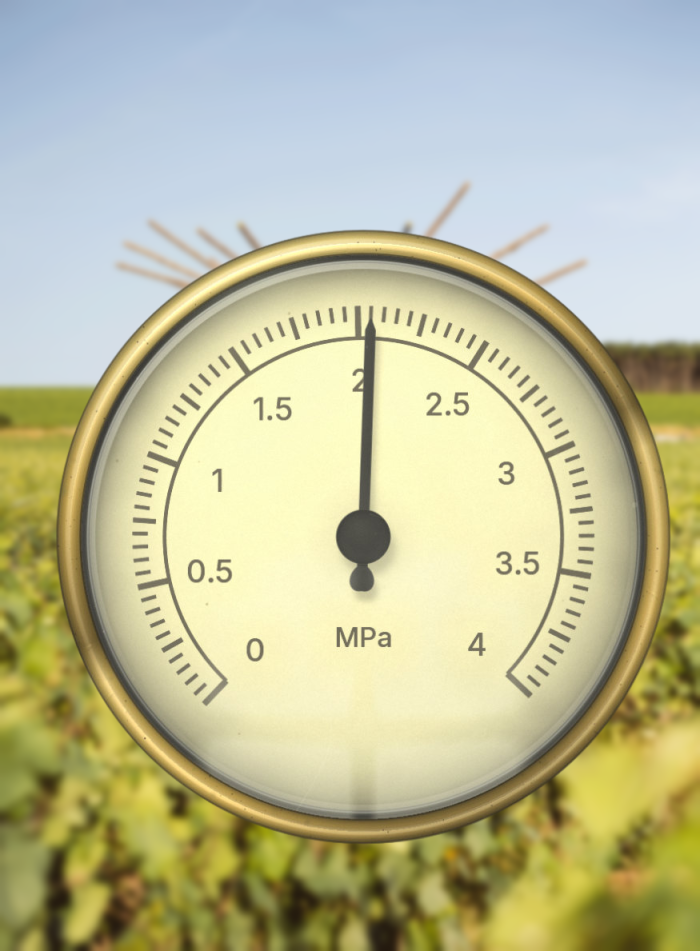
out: 2.05 MPa
